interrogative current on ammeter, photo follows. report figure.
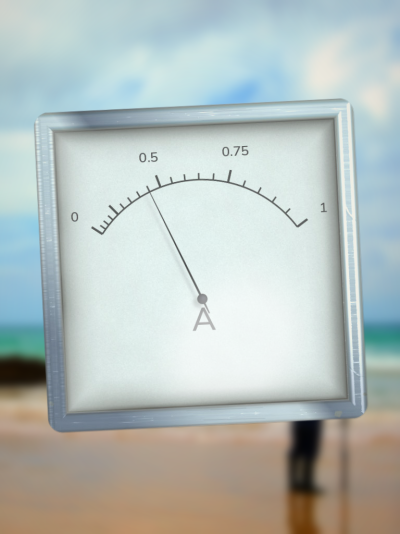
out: 0.45 A
